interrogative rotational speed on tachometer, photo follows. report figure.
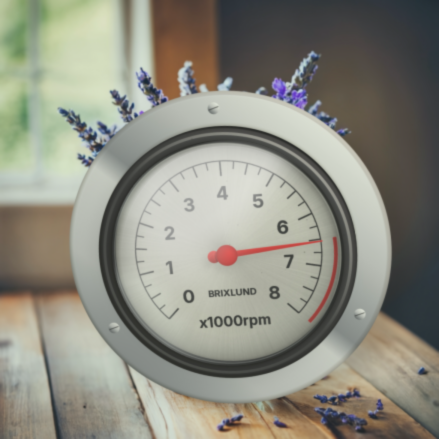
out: 6500 rpm
